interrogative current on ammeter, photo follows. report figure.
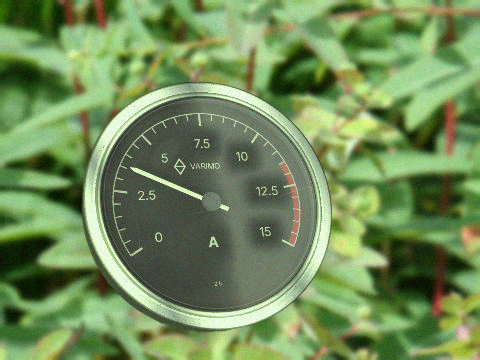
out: 3.5 A
